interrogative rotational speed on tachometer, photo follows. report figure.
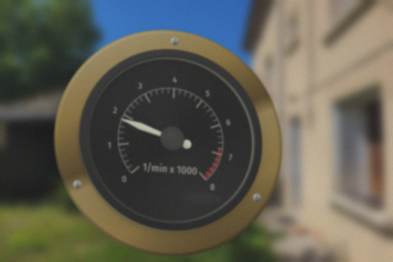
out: 1800 rpm
